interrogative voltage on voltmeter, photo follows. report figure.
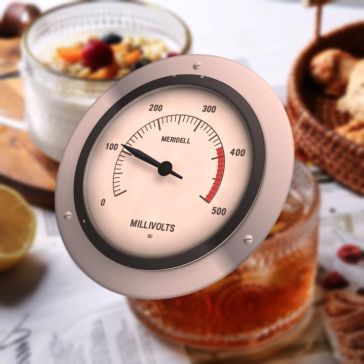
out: 110 mV
